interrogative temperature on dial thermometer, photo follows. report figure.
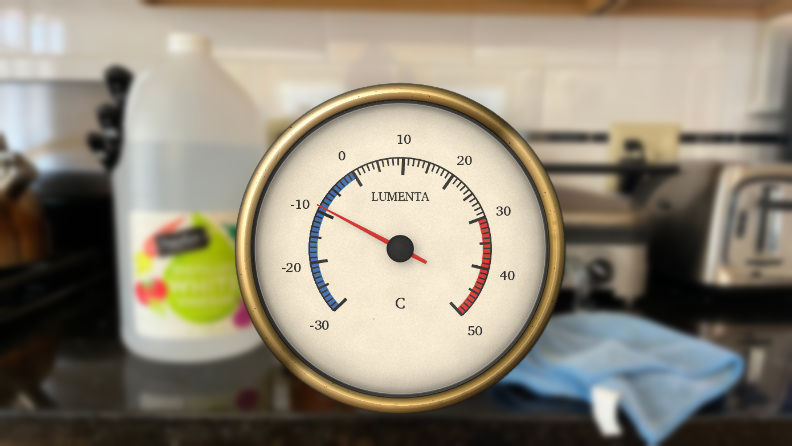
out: -9 °C
